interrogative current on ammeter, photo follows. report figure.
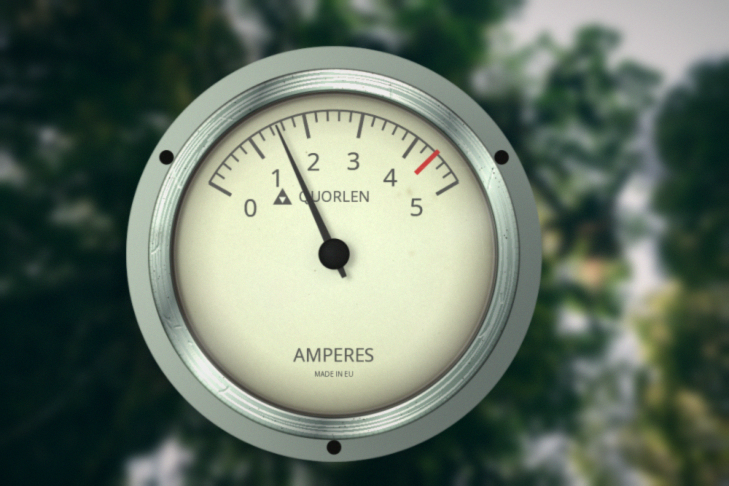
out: 1.5 A
